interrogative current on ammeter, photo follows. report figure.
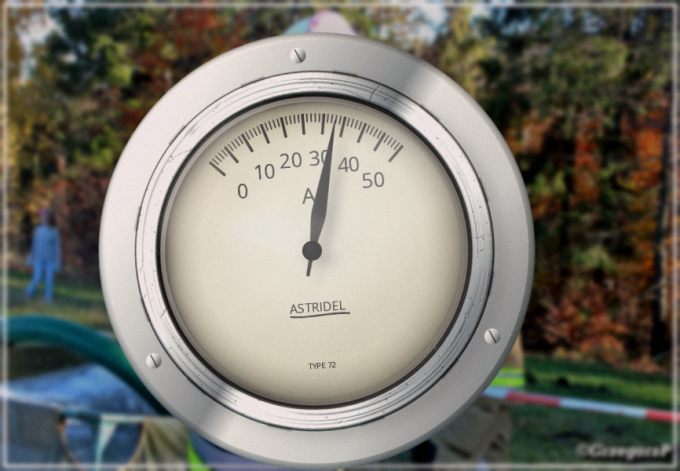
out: 33 A
